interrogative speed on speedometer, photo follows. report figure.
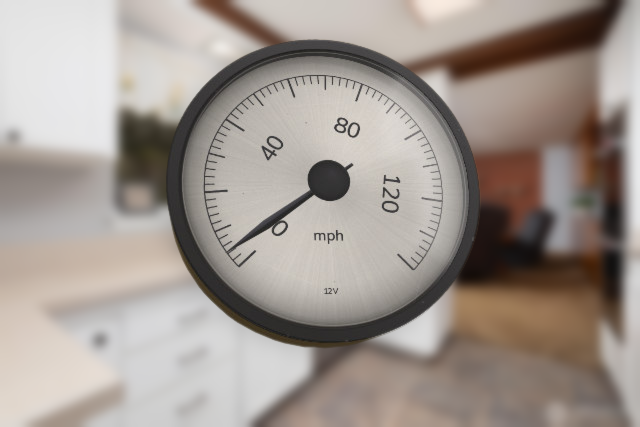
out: 4 mph
